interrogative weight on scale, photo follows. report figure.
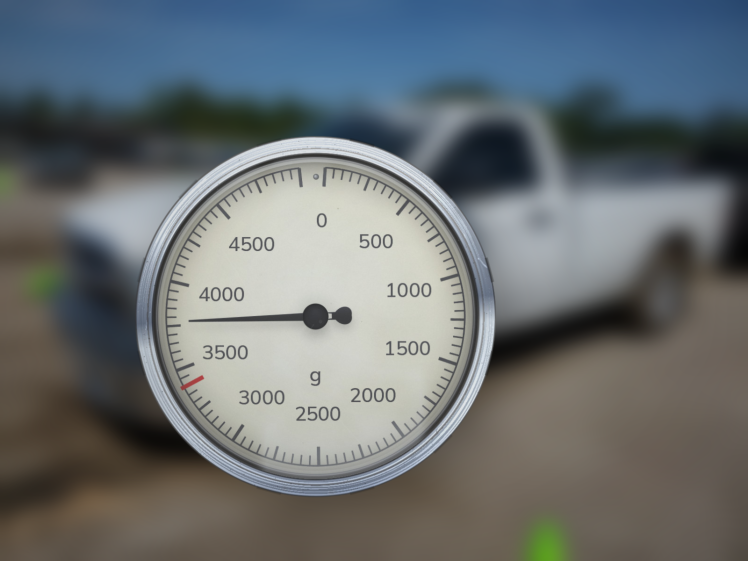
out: 3775 g
